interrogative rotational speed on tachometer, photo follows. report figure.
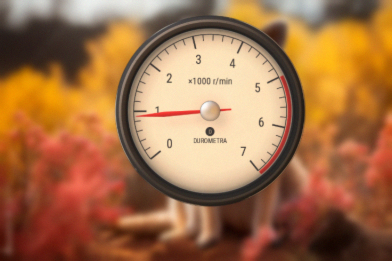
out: 900 rpm
